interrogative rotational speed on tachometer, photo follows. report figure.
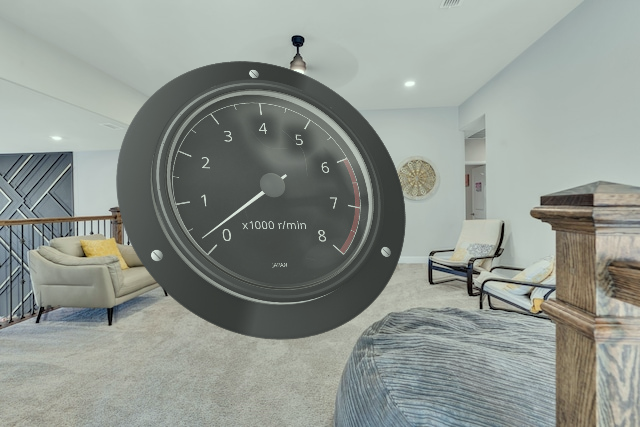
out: 250 rpm
